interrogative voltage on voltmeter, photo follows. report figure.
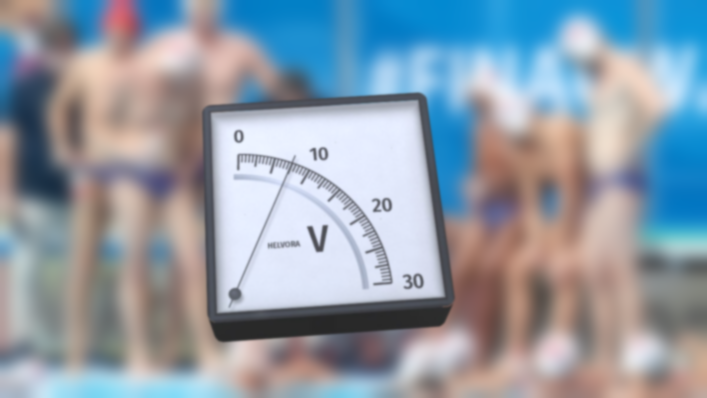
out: 7.5 V
